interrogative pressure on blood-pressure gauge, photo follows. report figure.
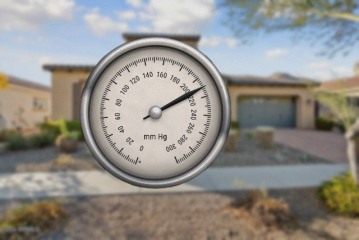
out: 210 mmHg
